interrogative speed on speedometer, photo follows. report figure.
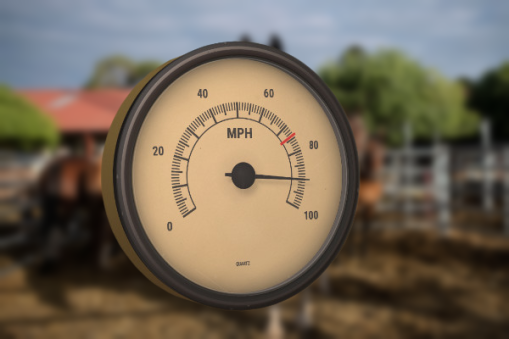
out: 90 mph
